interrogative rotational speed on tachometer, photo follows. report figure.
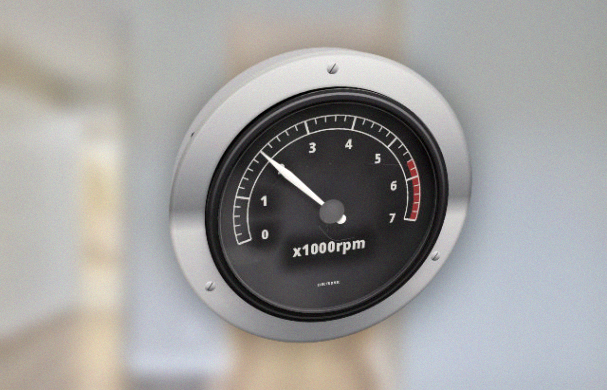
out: 2000 rpm
